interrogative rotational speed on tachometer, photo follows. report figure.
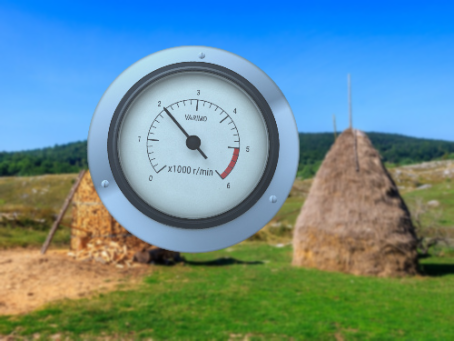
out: 2000 rpm
